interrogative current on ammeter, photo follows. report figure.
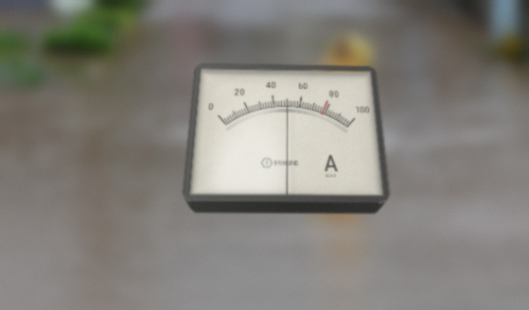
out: 50 A
